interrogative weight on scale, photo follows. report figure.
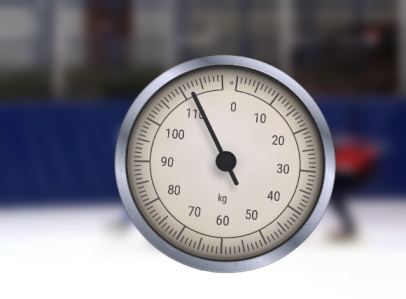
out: 112 kg
